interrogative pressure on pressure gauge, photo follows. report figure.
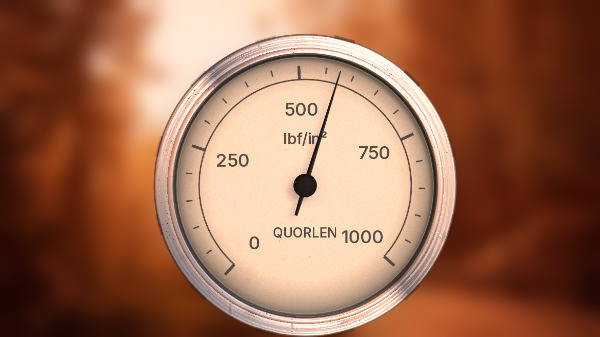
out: 575 psi
